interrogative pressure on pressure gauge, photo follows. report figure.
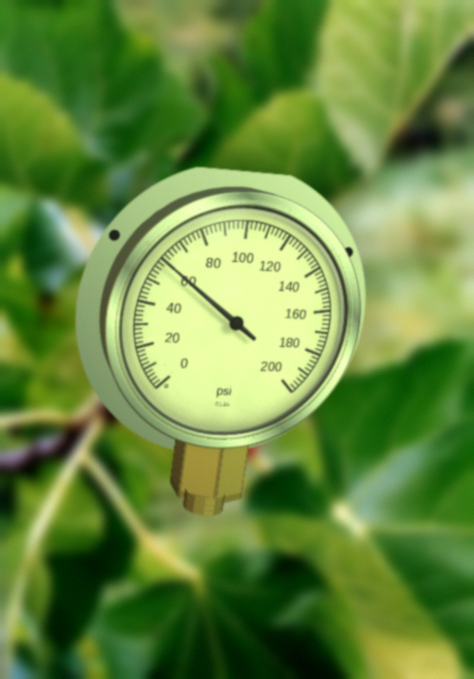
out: 60 psi
